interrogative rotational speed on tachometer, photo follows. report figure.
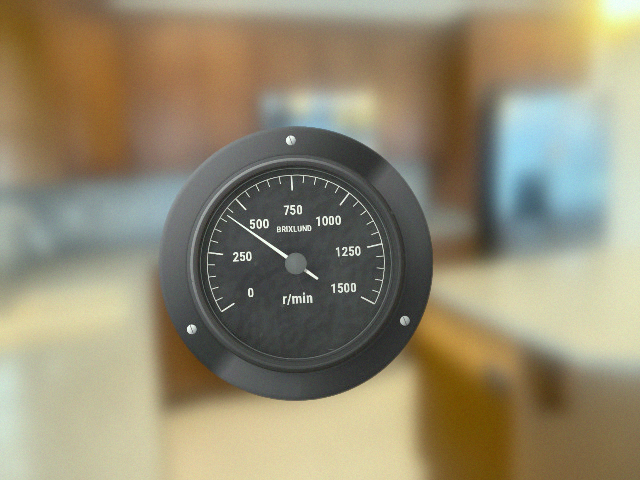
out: 425 rpm
